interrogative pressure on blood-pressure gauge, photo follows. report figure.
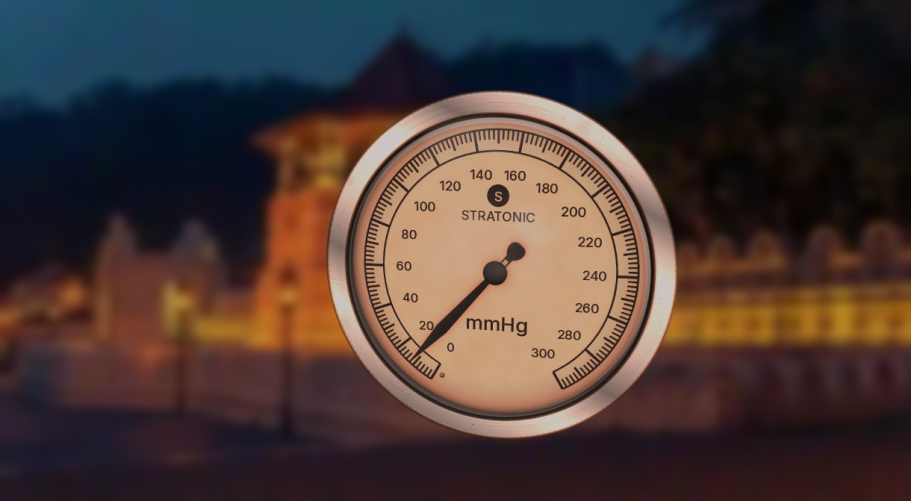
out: 12 mmHg
